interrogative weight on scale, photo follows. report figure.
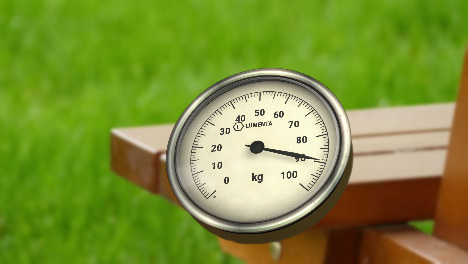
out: 90 kg
